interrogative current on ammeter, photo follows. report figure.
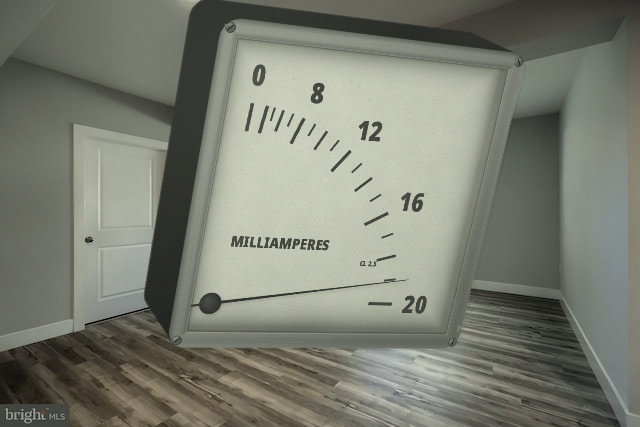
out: 19 mA
